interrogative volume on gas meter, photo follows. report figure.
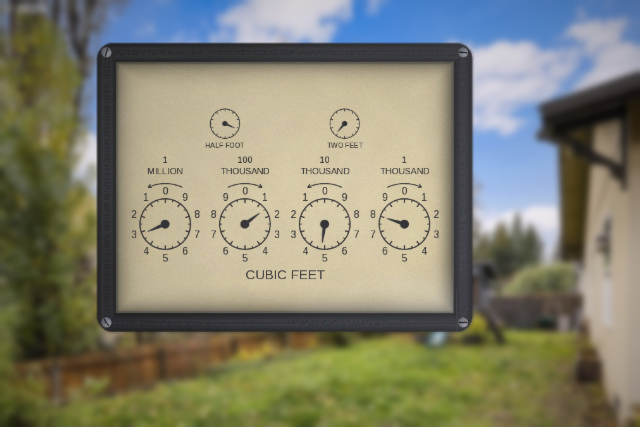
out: 314800 ft³
